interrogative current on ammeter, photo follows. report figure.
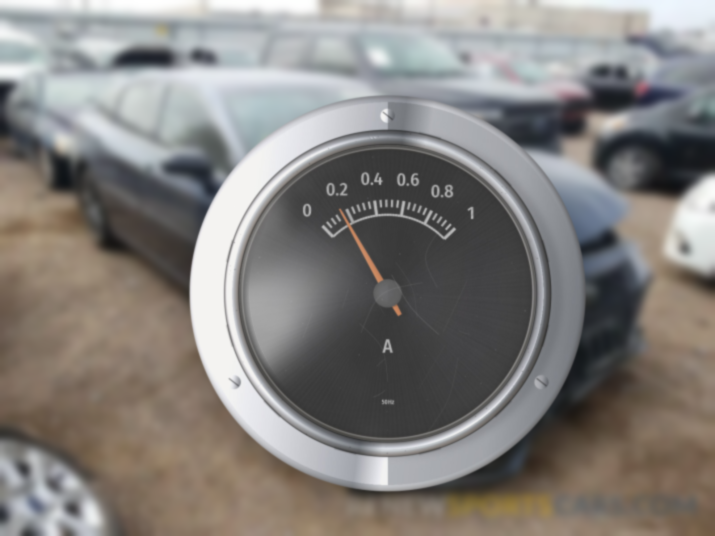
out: 0.16 A
